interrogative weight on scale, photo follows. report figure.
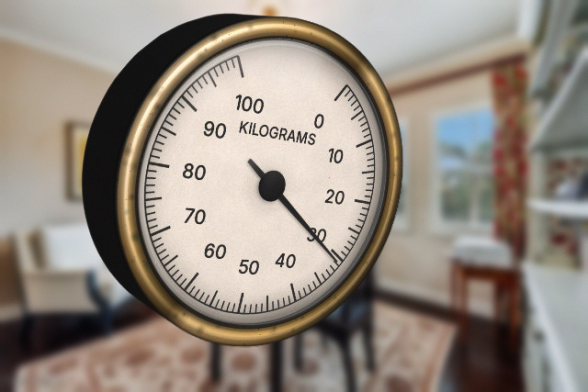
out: 31 kg
